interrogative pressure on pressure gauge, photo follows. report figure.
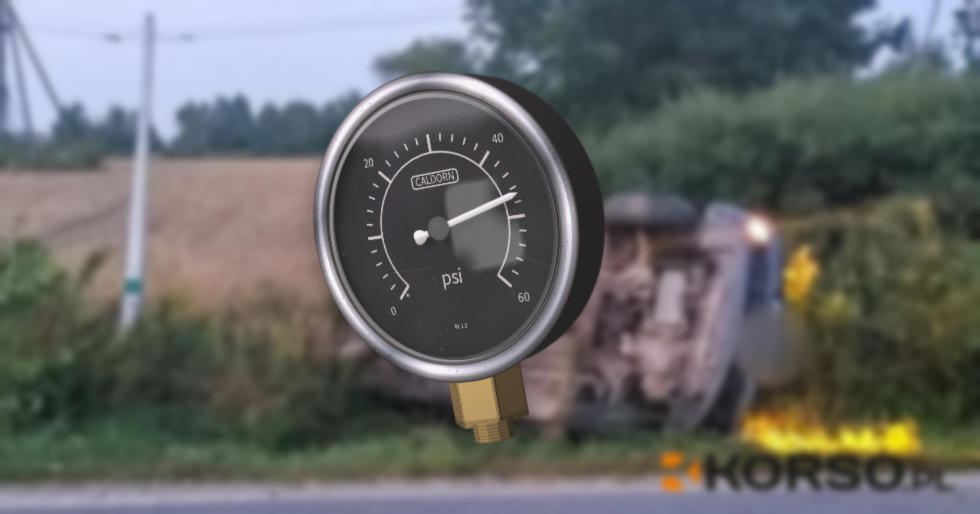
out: 47 psi
